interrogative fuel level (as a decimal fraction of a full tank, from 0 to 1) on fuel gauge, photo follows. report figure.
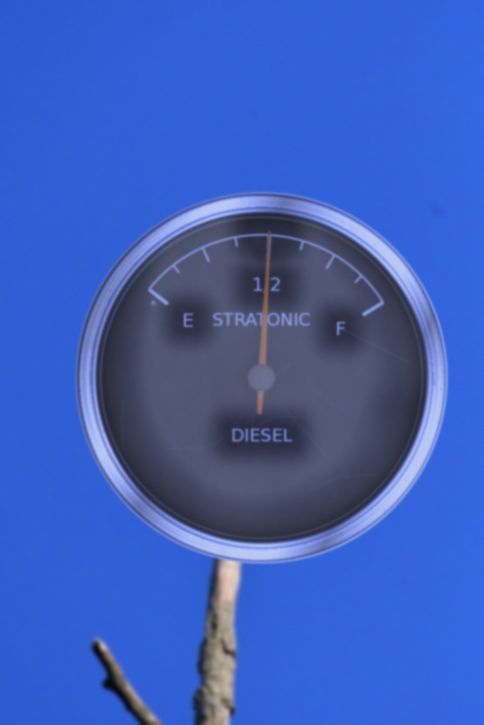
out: 0.5
